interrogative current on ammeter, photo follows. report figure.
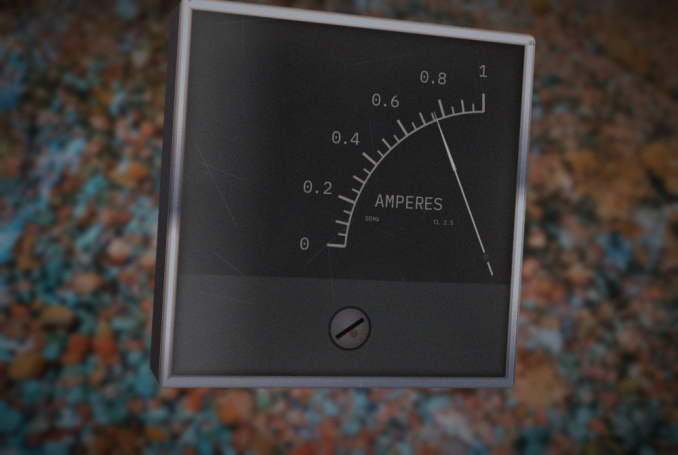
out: 0.75 A
